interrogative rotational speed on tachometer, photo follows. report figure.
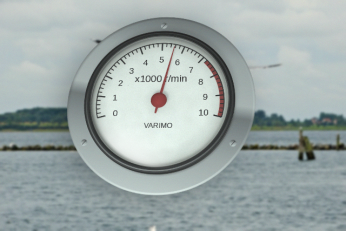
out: 5600 rpm
